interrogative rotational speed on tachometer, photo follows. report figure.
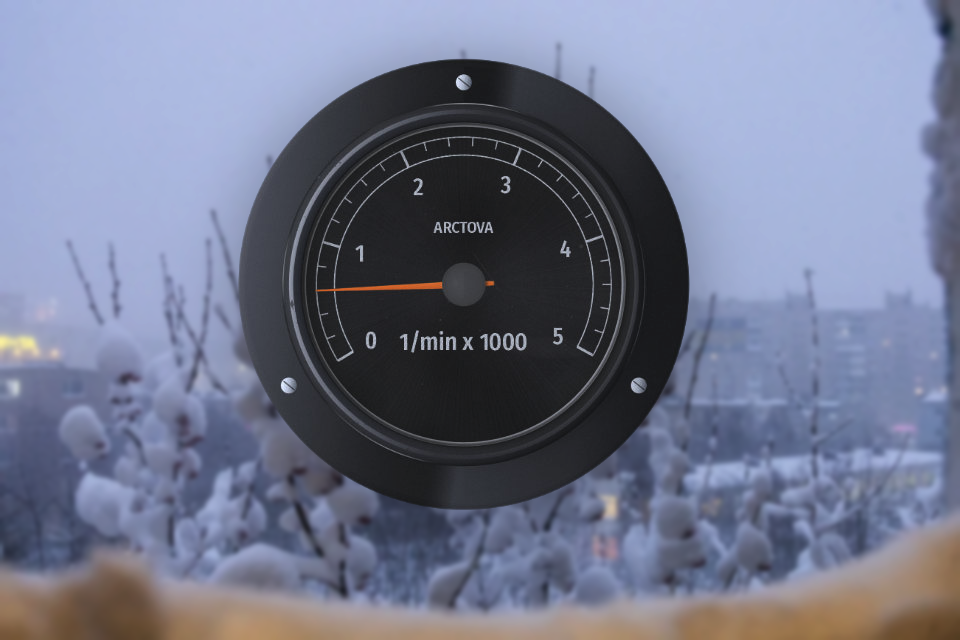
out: 600 rpm
